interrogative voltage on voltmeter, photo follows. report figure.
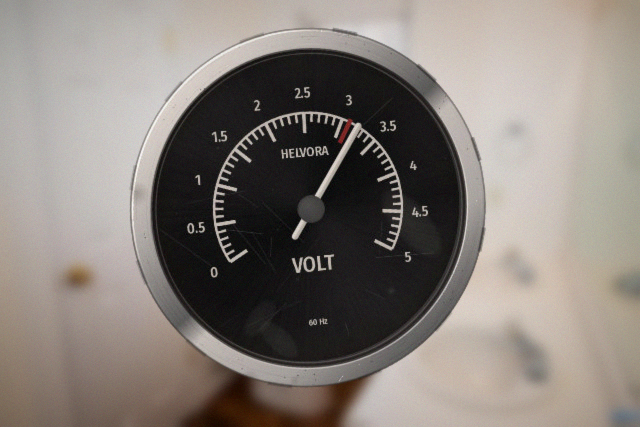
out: 3.2 V
